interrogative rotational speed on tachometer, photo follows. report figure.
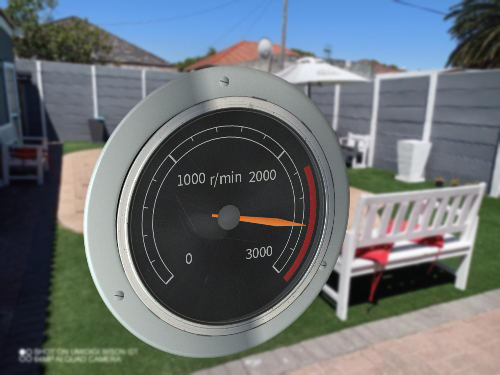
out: 2600 rpm
